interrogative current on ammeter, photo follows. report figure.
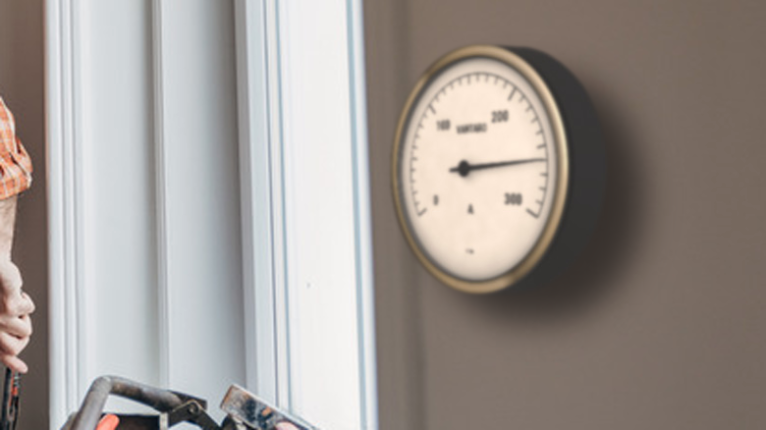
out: 260 A
